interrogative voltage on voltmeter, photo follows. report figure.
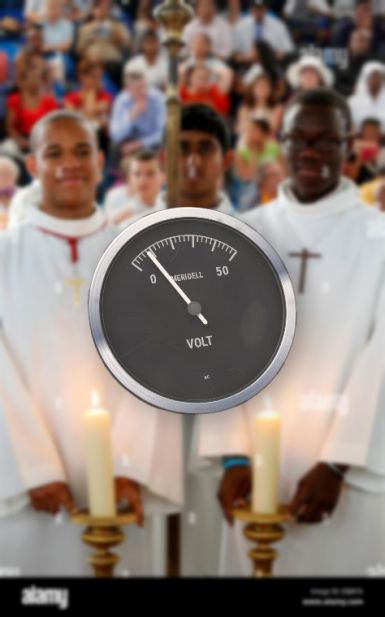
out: 8 V
